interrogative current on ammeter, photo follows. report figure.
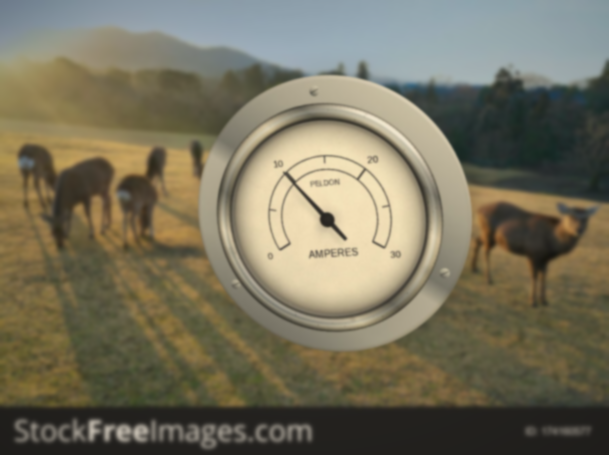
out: 10 A
